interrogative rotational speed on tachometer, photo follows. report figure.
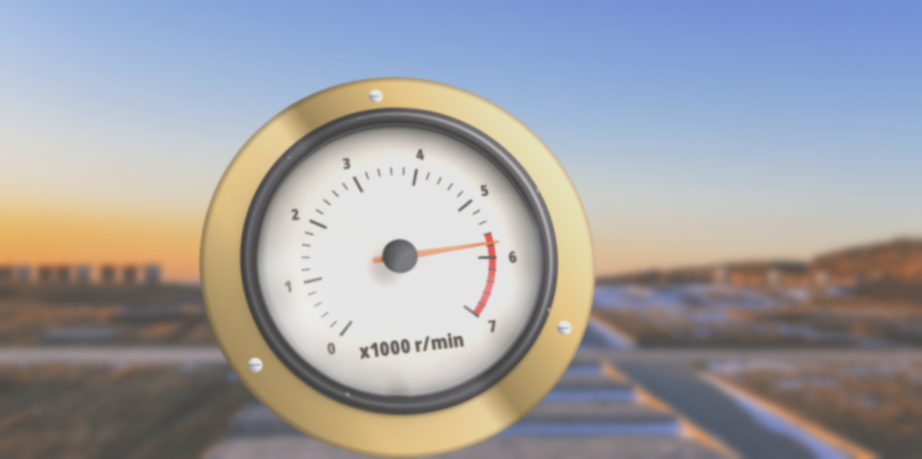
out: 5800 rpm
